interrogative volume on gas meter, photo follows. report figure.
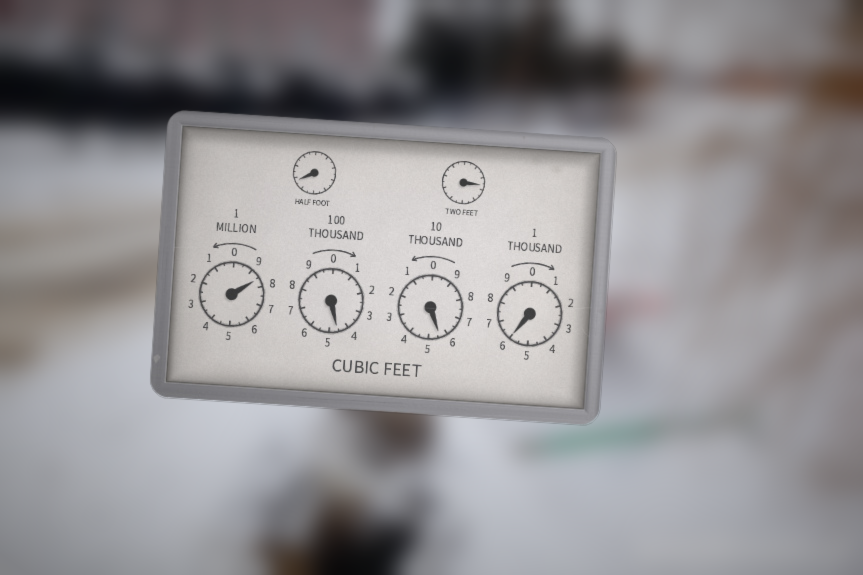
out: 845600 ft³
